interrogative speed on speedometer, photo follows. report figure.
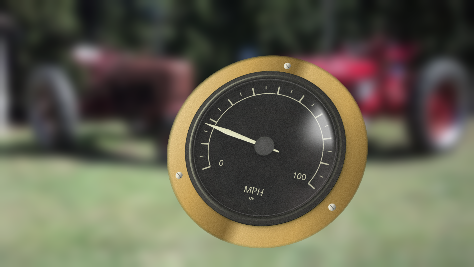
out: 17.5 mph
